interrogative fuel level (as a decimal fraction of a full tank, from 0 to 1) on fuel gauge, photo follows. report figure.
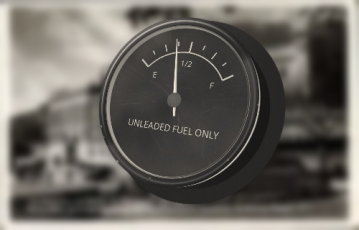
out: 0.375
